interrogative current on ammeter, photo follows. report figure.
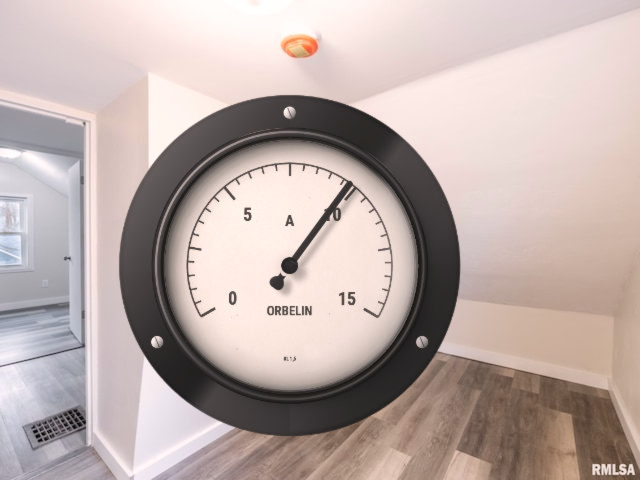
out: 9.75 A
